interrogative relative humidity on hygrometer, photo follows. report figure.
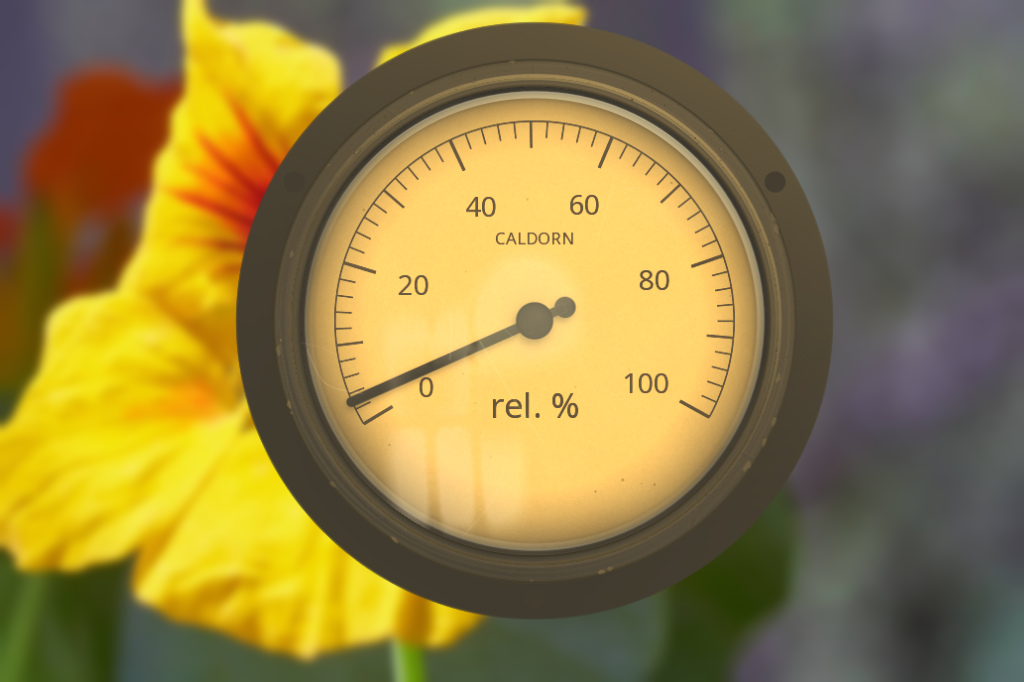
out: 3 %
